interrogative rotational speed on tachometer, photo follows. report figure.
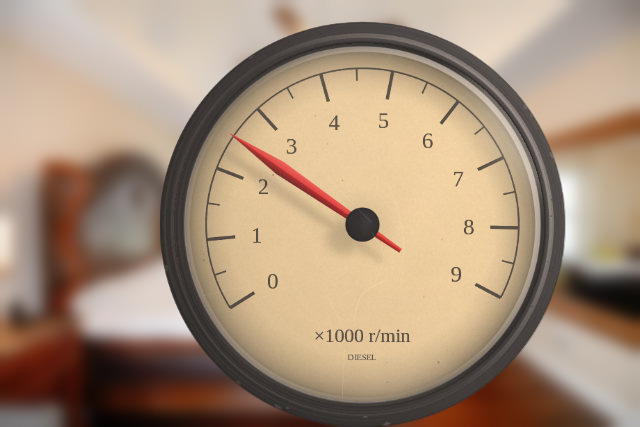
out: 2500 rpm
